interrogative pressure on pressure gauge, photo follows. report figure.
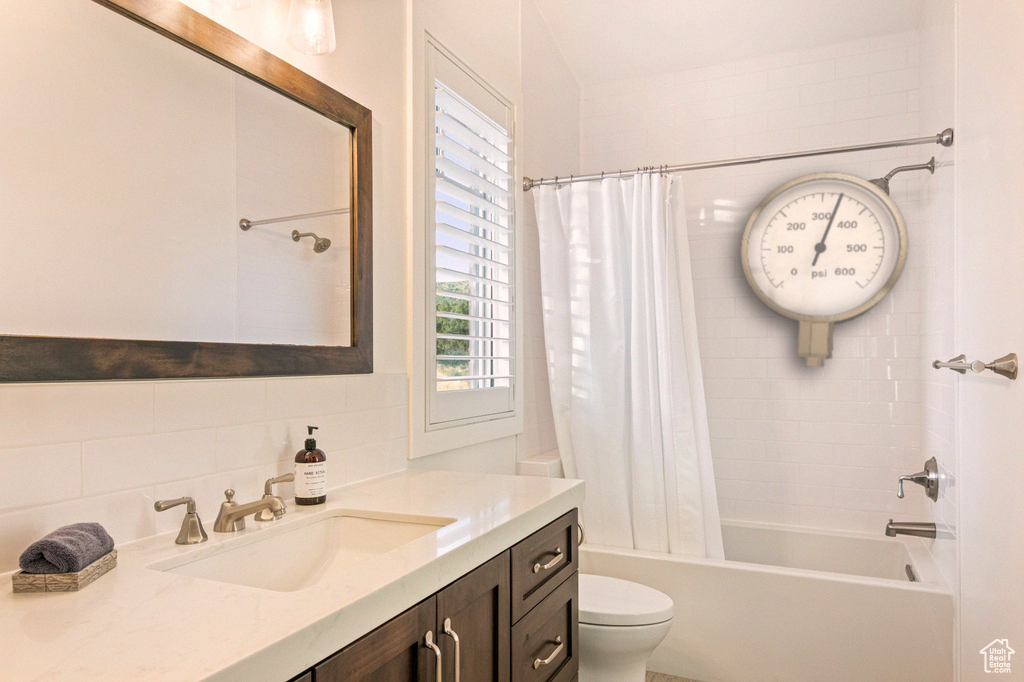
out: 340 psi
